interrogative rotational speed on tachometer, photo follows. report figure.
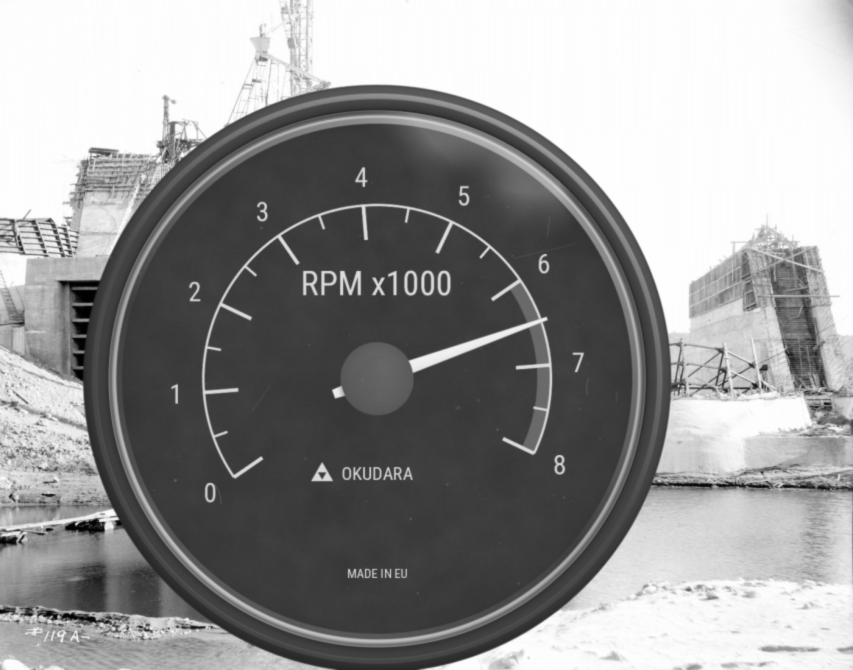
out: 6500 rpm
